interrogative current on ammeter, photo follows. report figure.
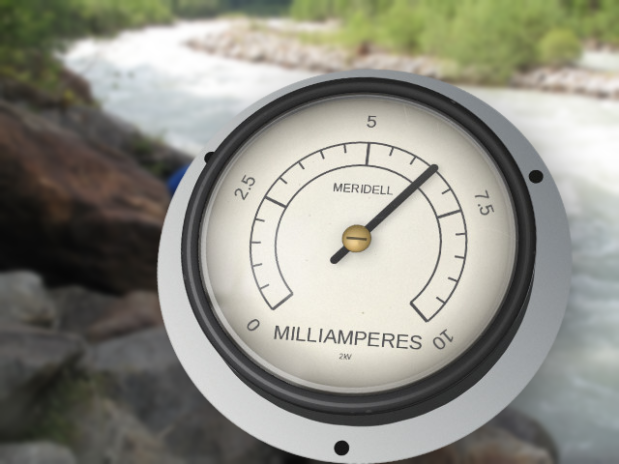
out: 6.5 mA
